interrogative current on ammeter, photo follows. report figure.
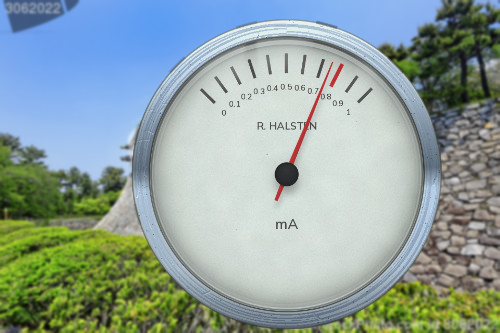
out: 0.75 mA
